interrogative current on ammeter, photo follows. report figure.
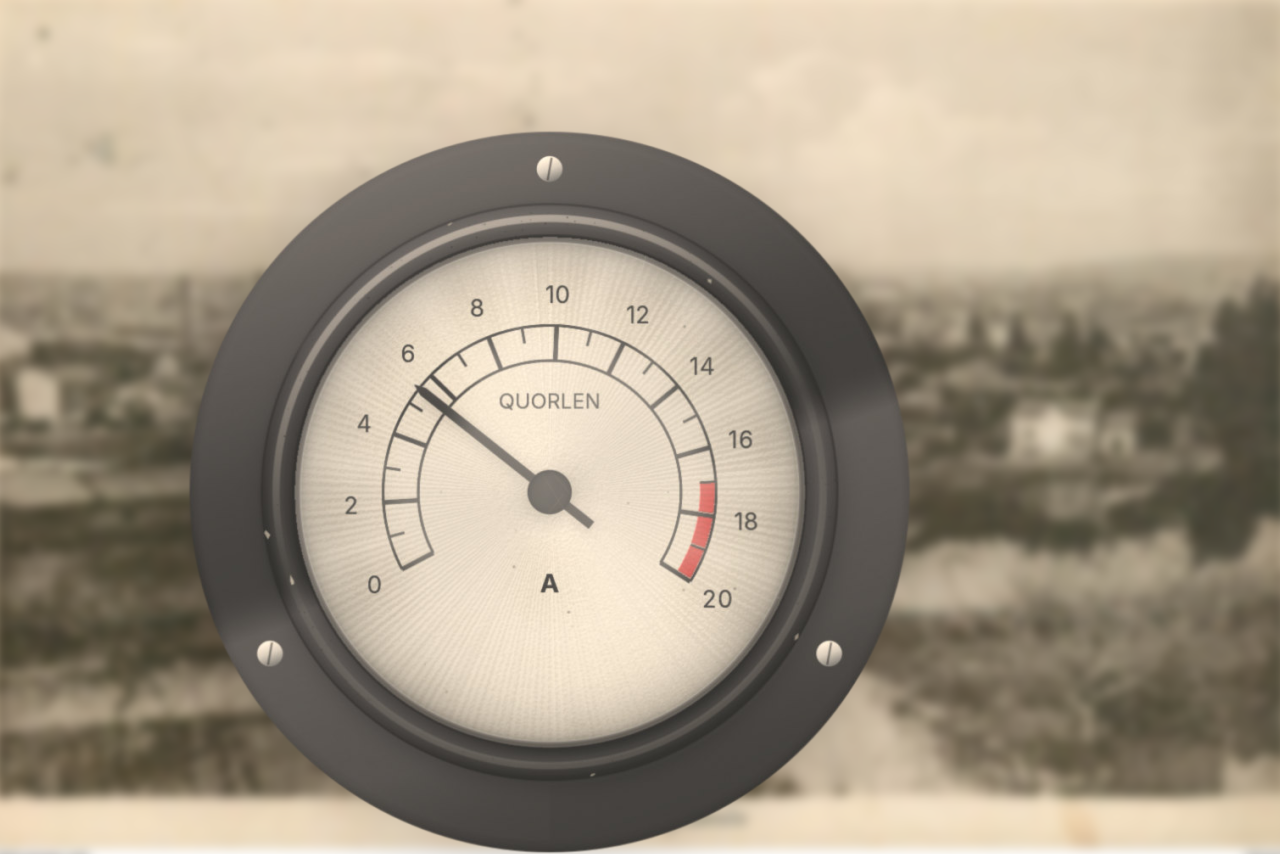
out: 5.5 A
